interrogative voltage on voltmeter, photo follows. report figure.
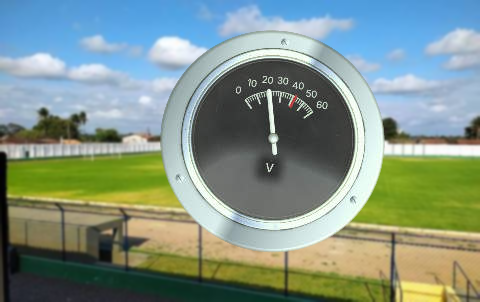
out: 20 V
